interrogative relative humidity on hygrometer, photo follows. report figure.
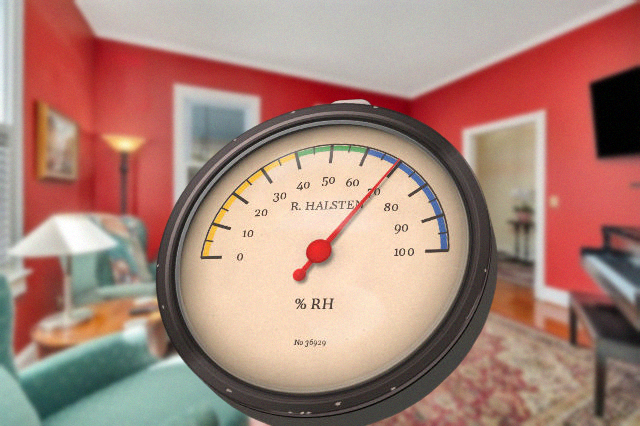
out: 70 %
